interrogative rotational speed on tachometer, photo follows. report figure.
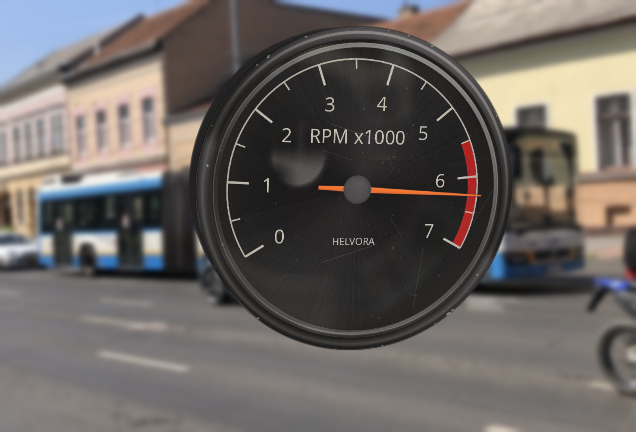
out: 6250 rpm
